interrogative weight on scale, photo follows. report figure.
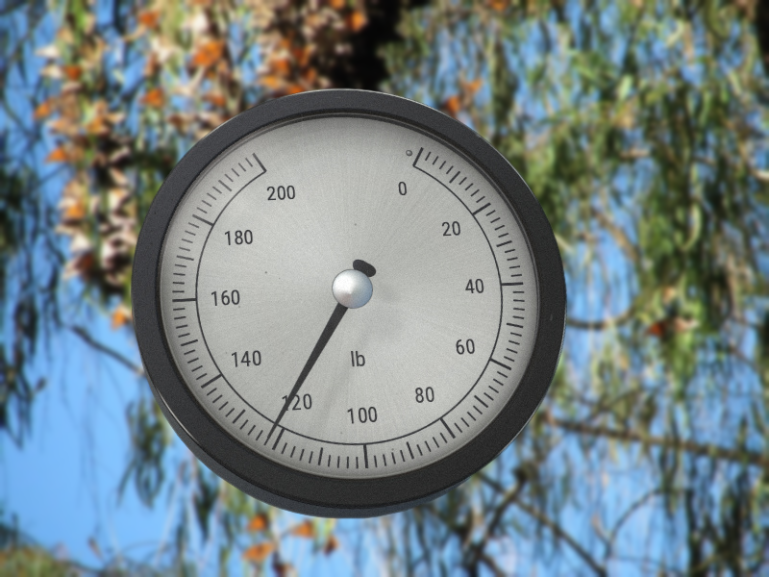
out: 122 lb
